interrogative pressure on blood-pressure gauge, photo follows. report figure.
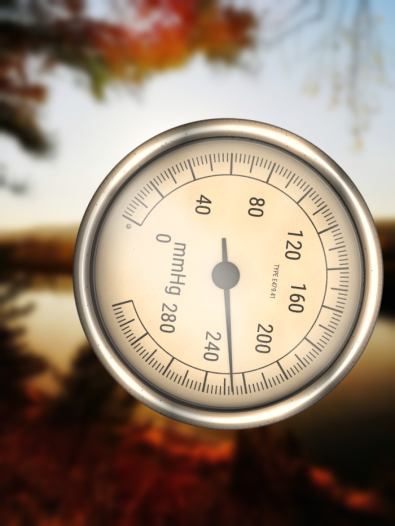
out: 226 mmHg
